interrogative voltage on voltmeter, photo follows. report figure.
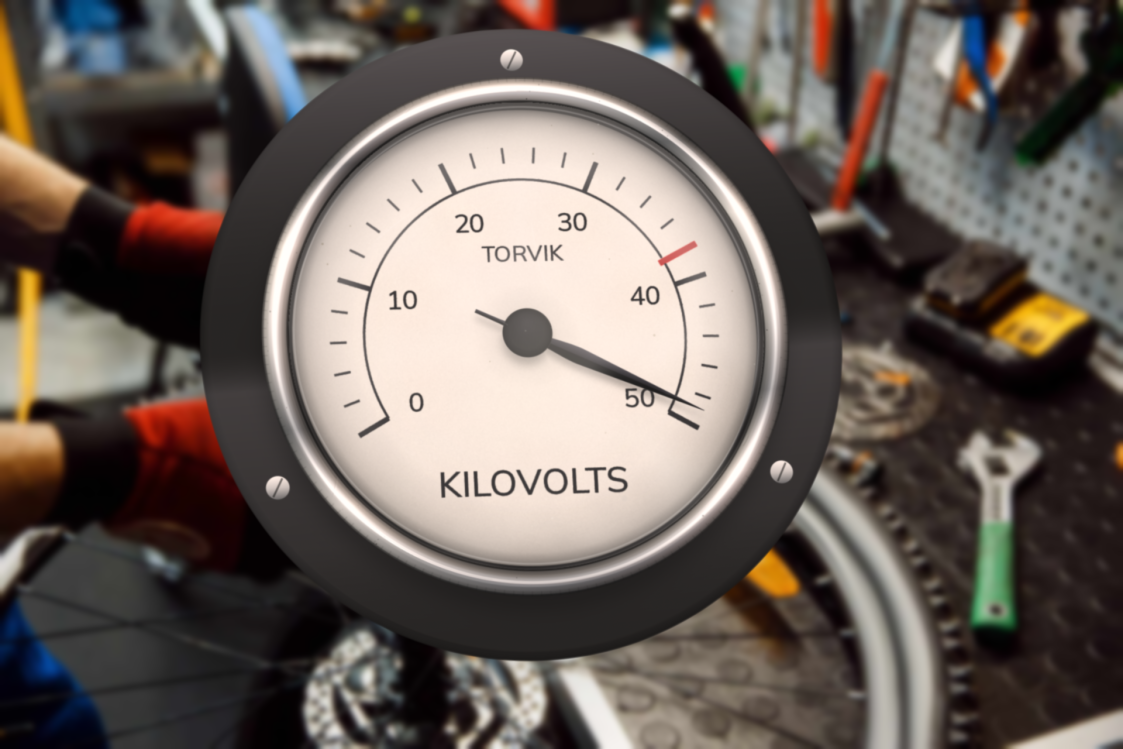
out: 49 kV
